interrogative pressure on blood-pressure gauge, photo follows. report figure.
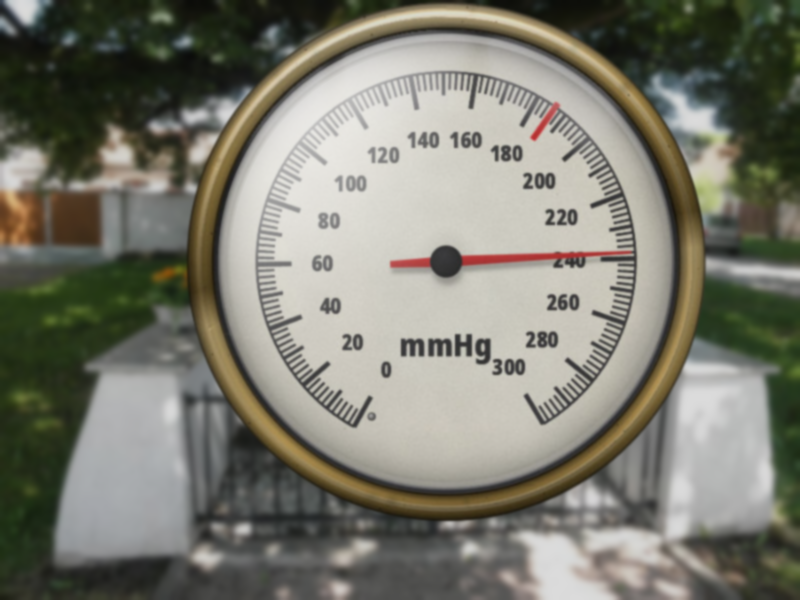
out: 238 mmHg
